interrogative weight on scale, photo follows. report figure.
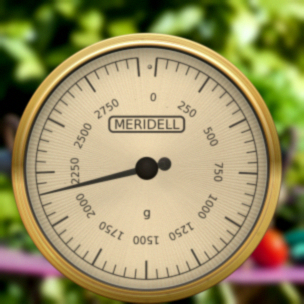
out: 2150 g
